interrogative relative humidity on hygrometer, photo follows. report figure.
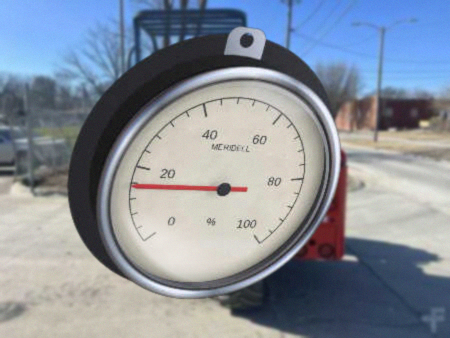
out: 16 %
